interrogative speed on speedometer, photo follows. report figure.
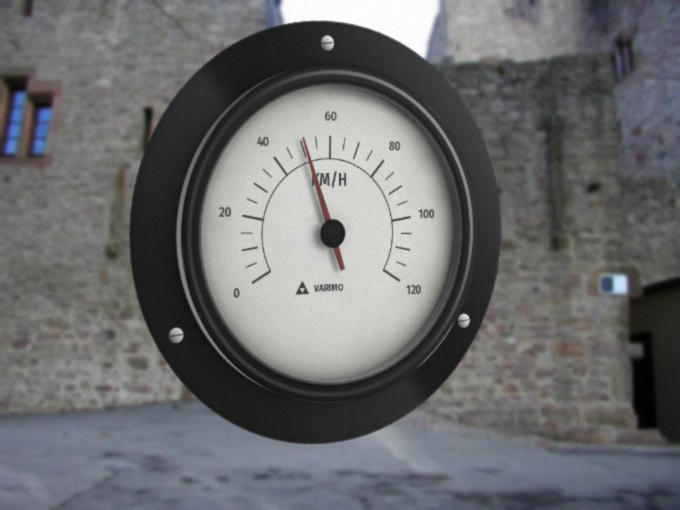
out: 50 km/h
